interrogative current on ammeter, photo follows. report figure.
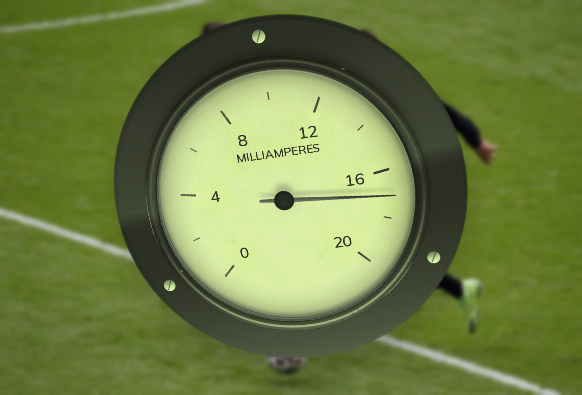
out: 17 mA
